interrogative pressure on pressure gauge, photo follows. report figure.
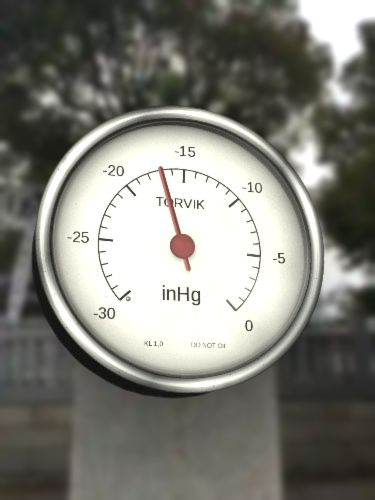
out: -17 inHg
